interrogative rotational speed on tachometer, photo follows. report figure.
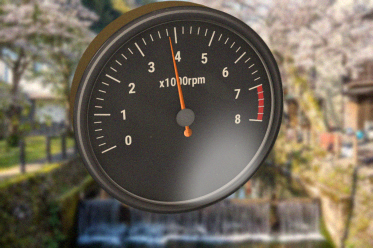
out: 3800 rpm
